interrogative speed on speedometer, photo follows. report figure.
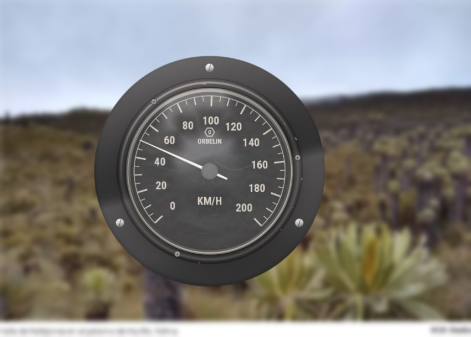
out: 50 km/h
